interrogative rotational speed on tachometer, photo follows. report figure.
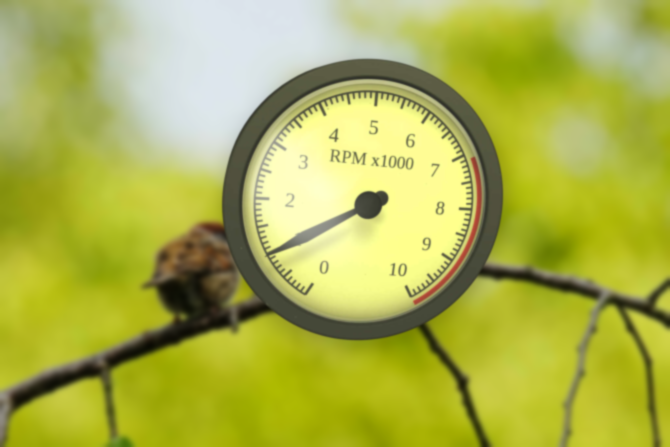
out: 1000 rpm
